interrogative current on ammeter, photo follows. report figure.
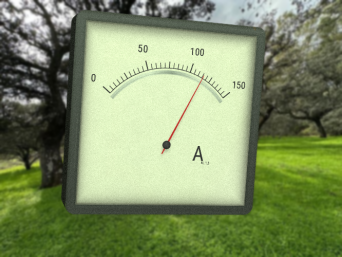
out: 115 A
